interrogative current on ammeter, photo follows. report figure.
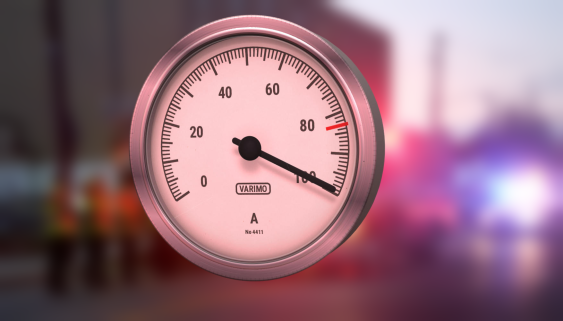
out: 99 A
